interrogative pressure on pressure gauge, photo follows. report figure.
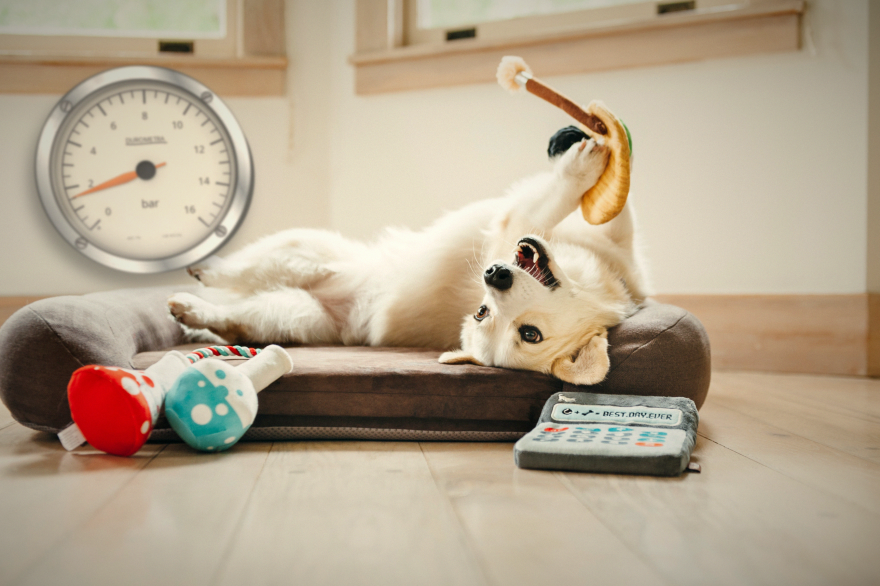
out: 1.5 bar
